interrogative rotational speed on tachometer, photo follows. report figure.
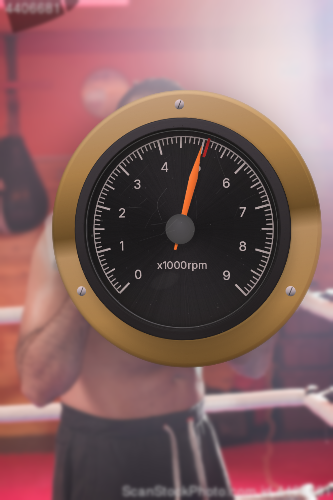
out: 5000 rpm
